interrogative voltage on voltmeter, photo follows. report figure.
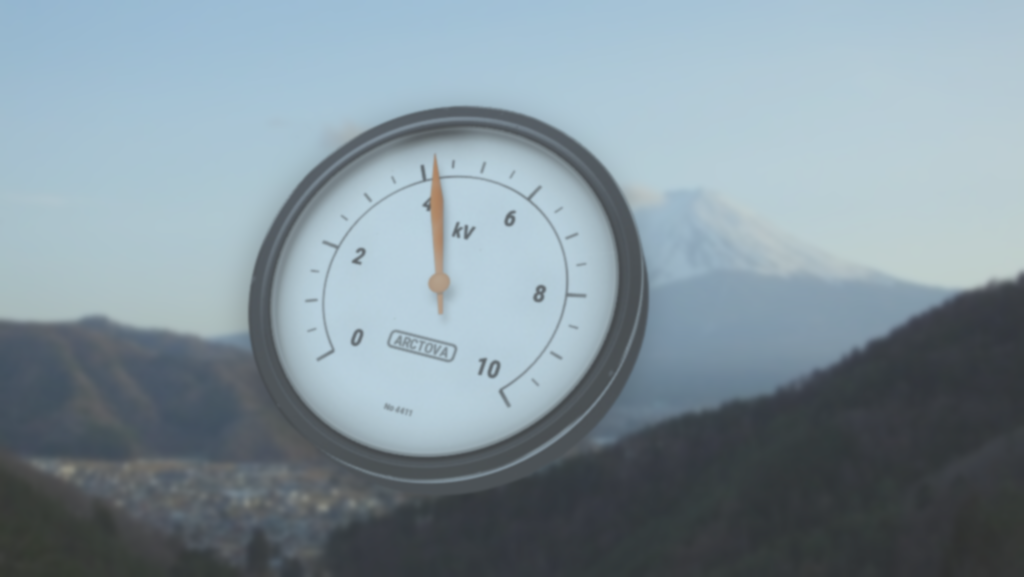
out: 4.25 kV
